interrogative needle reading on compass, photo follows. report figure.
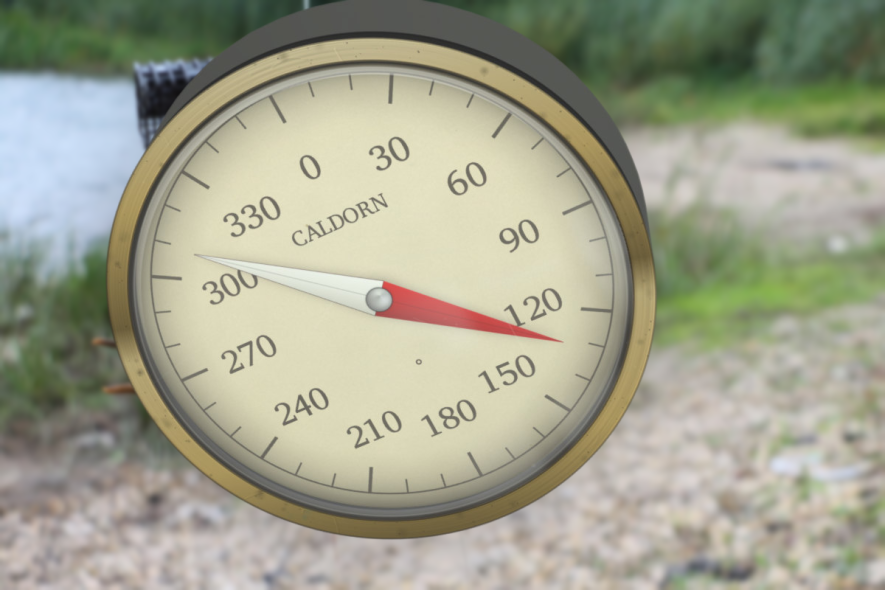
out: 130 °
